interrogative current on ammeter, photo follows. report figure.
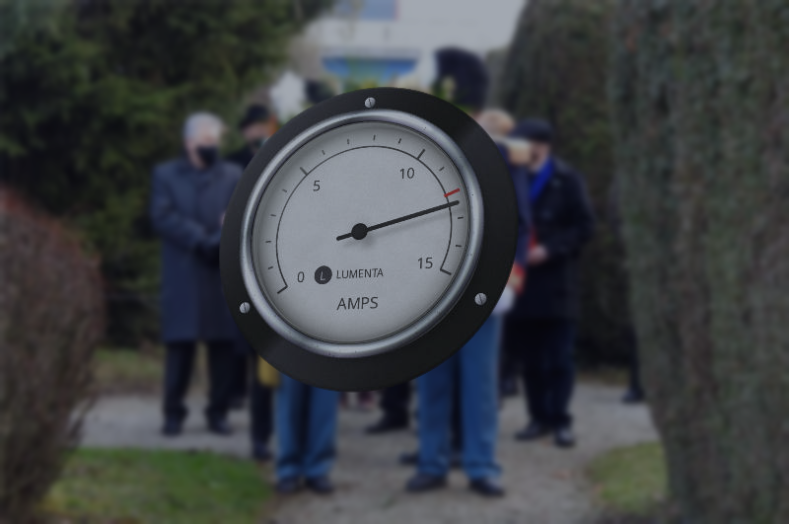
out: 12.5 A
